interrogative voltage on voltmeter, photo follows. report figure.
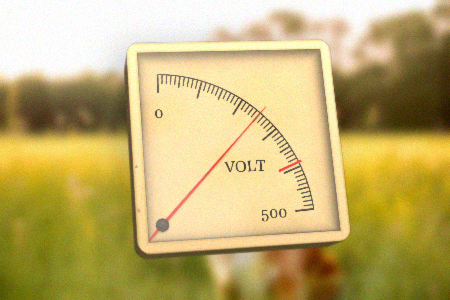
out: 250 V
